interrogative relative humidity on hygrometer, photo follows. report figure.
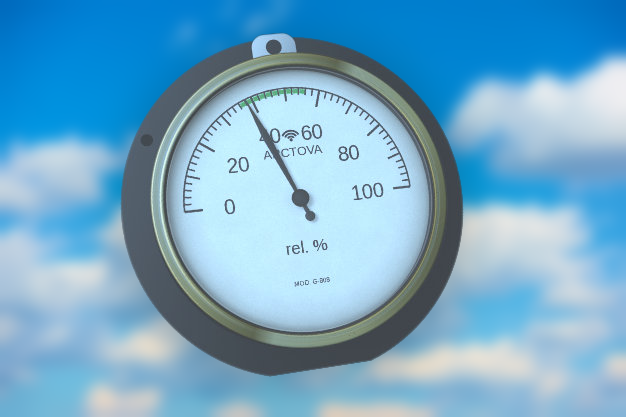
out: 38 %
